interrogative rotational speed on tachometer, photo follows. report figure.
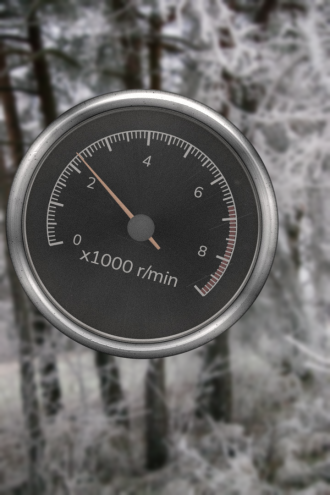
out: 2300 rpm
